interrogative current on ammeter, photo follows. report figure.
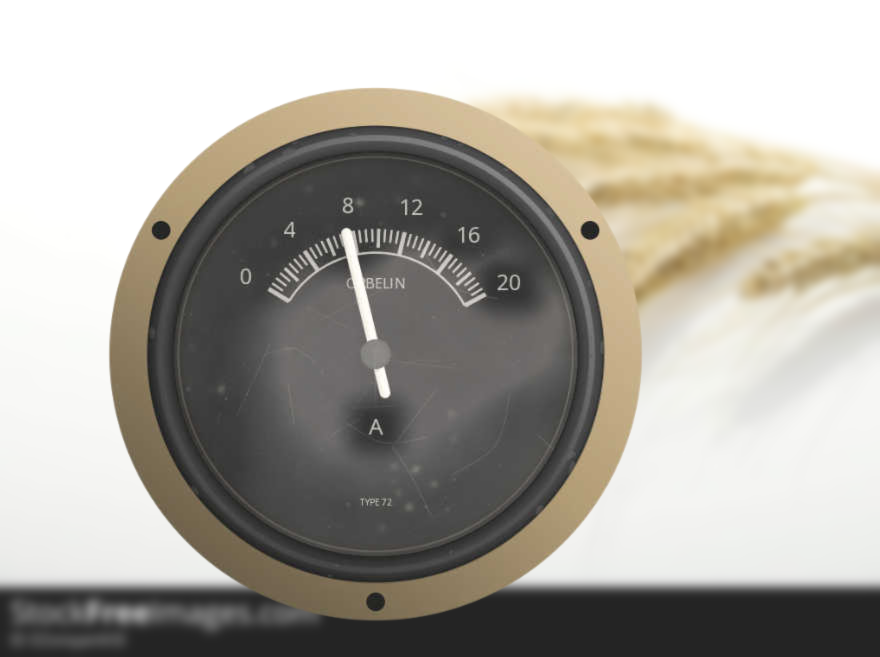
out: 7.5 A
